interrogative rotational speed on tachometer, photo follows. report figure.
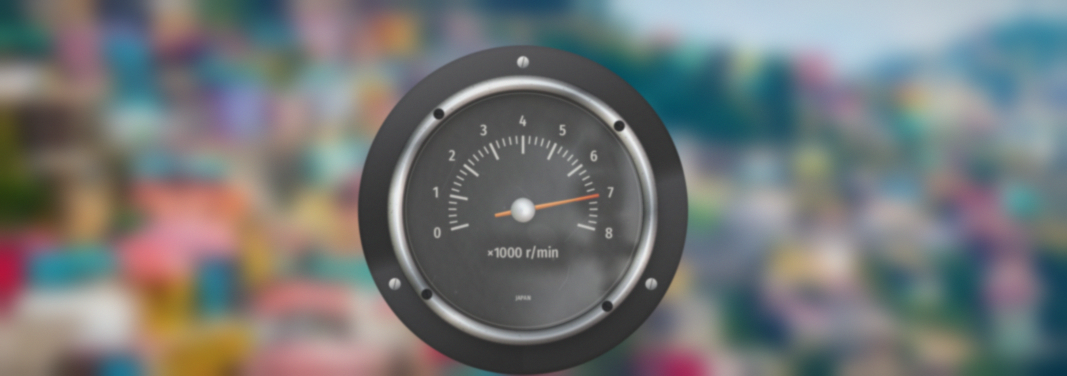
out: 7000 rpm
